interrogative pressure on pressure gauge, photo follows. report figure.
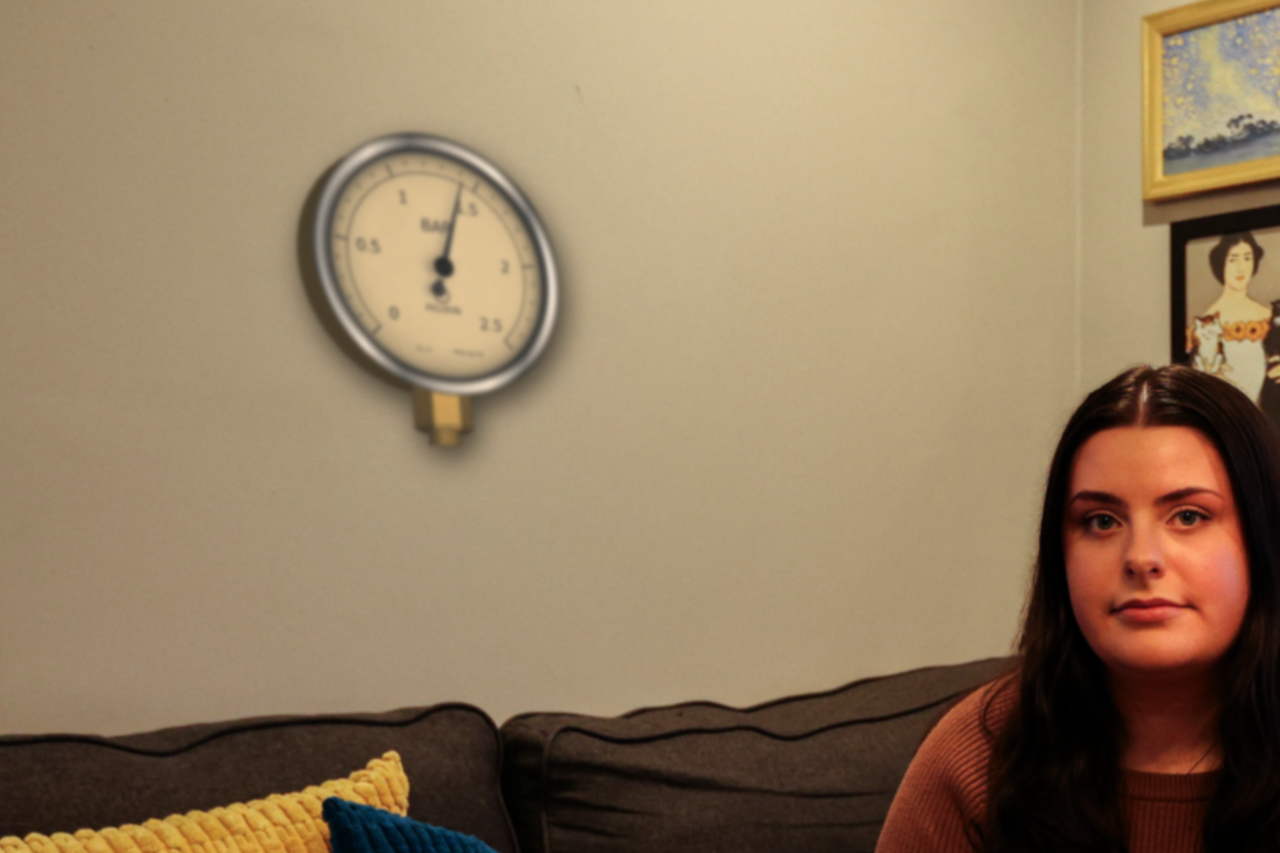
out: 1.4 bar
